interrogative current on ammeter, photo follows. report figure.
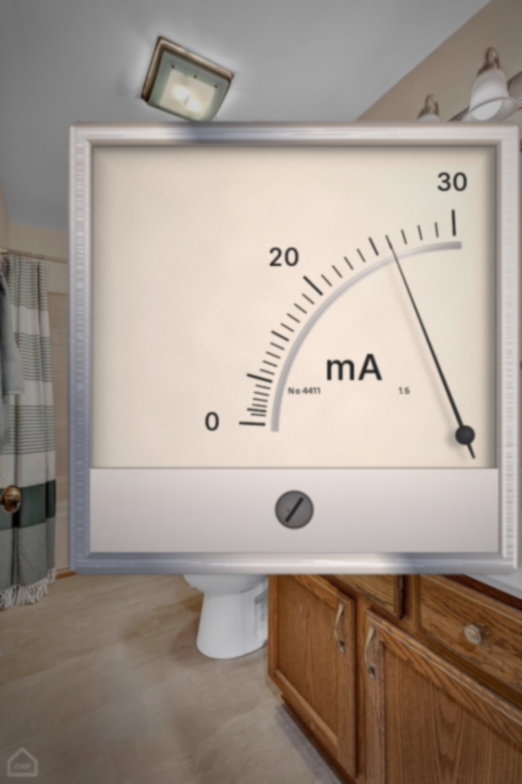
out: 26 mA
